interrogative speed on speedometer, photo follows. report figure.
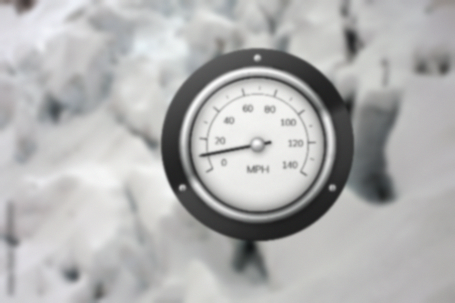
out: 10 mph
